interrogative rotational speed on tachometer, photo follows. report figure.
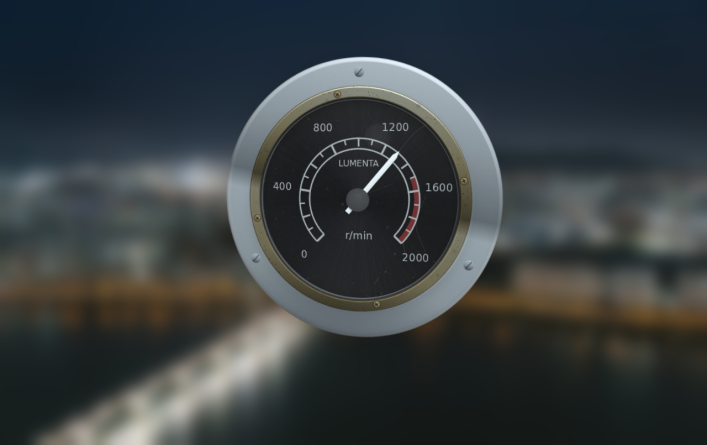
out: 1300 rpm
